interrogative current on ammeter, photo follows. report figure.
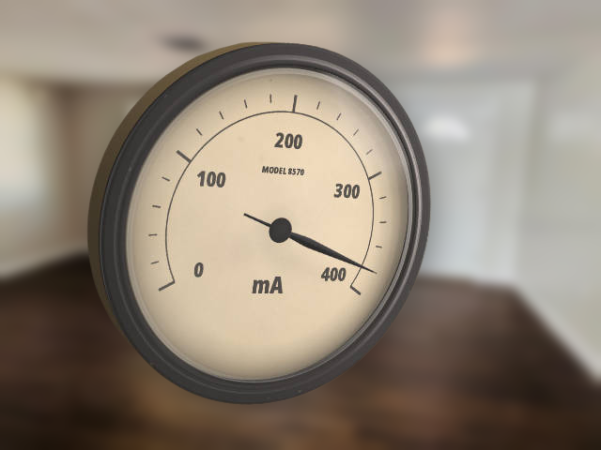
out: 380 mA
